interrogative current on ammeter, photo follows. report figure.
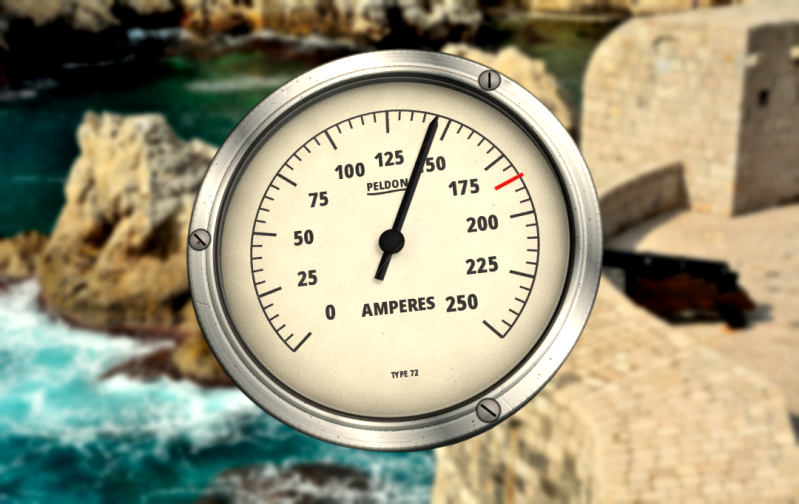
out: 145 A
